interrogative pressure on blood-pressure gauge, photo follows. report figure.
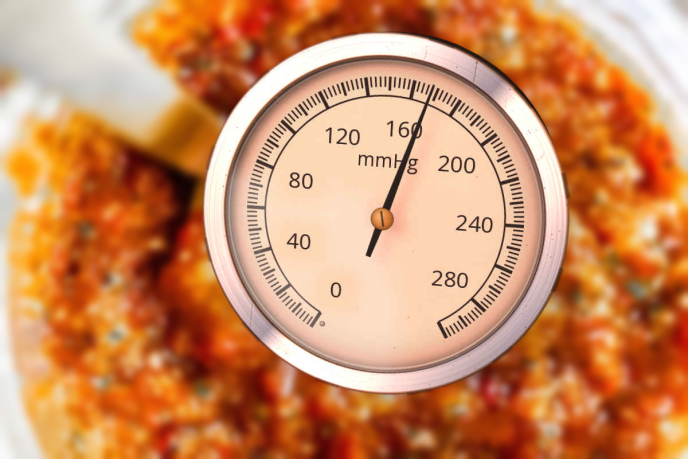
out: 168 mmHg
